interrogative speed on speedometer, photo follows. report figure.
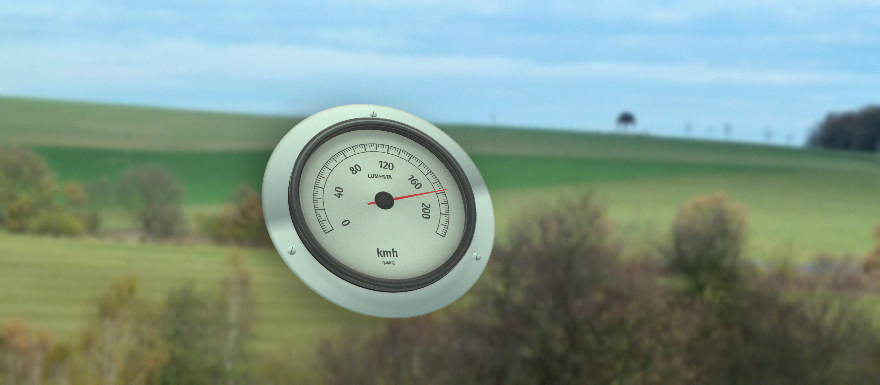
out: 180 km/h
